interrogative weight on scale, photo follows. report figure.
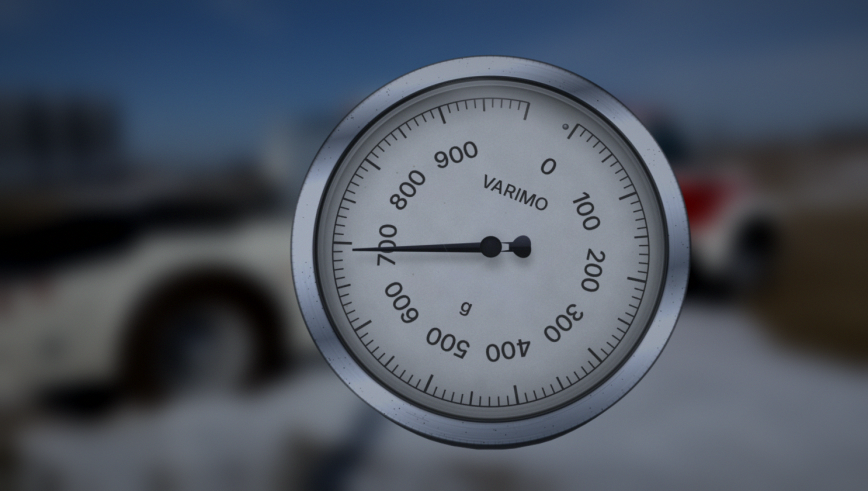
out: 690 g
